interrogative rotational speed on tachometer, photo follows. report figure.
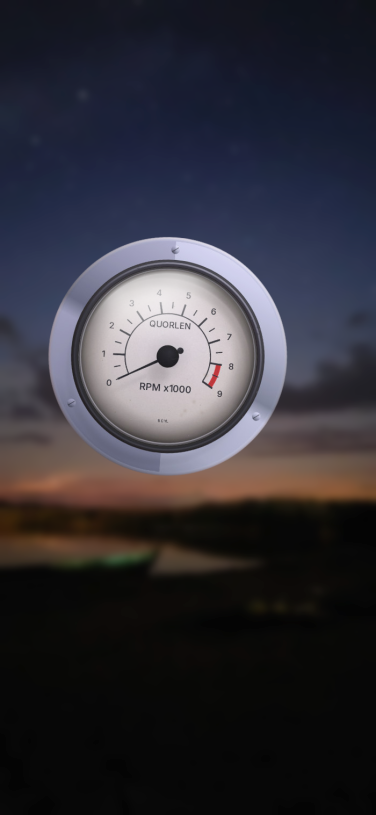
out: 0 rpm
